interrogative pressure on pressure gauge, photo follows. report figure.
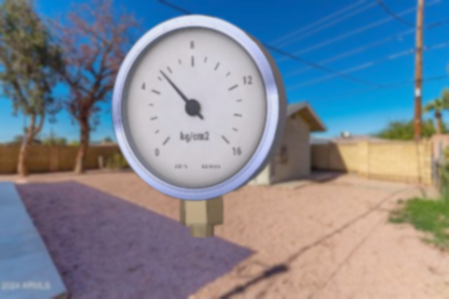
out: 5.5 kg/cm²
